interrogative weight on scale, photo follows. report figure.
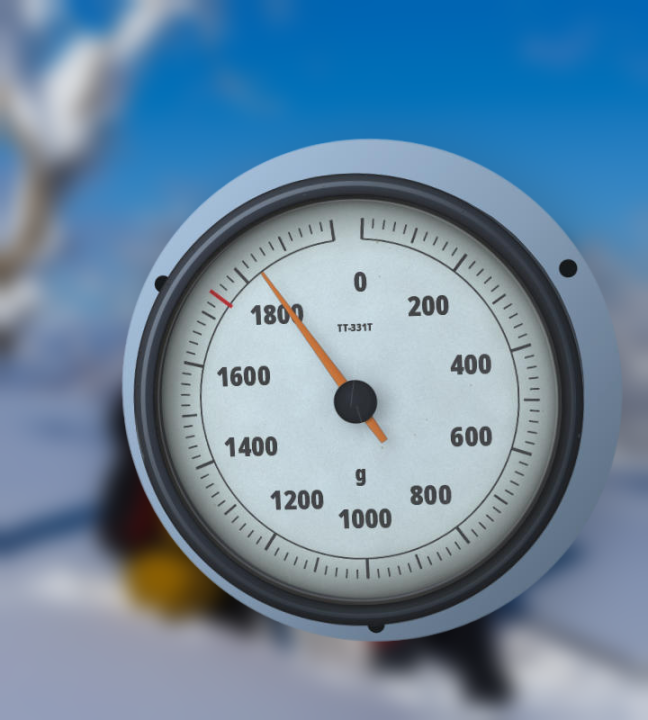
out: 1840 g
